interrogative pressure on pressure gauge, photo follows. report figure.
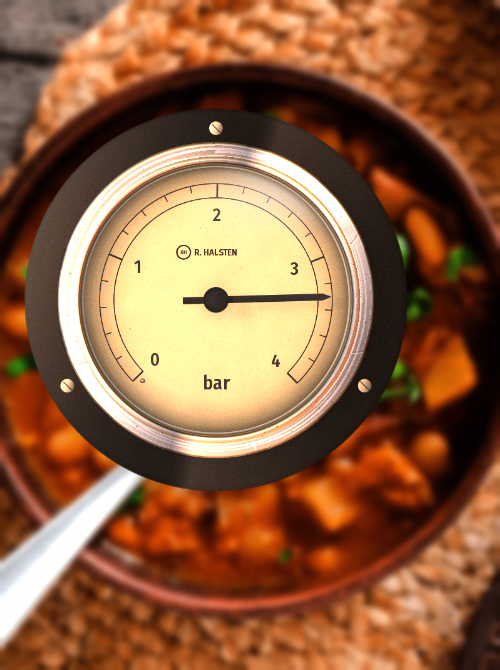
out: 3.3 bar
